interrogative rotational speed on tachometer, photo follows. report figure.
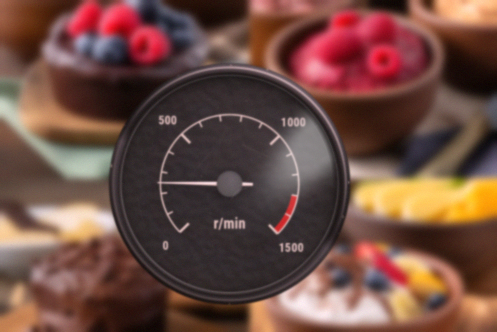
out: 250 rpm
